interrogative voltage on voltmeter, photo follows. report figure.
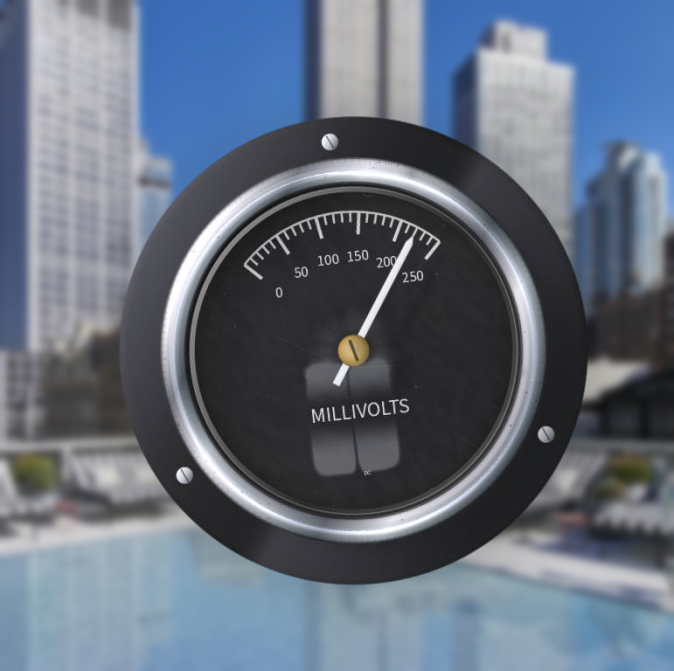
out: 220 mV
